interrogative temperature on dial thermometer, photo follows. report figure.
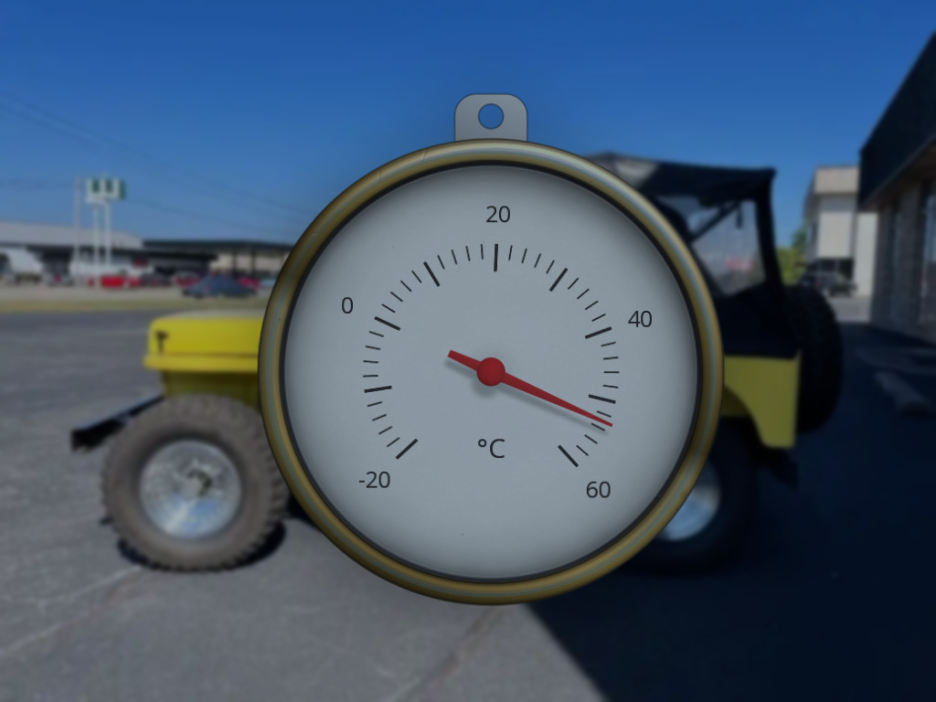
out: 53 °C
